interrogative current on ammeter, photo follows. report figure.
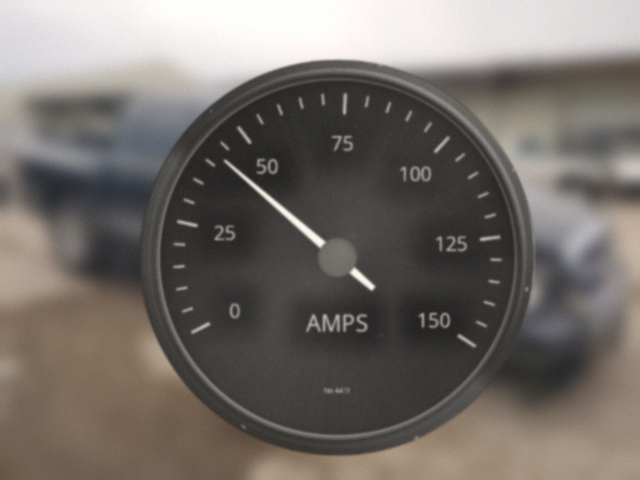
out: 42.5 A
